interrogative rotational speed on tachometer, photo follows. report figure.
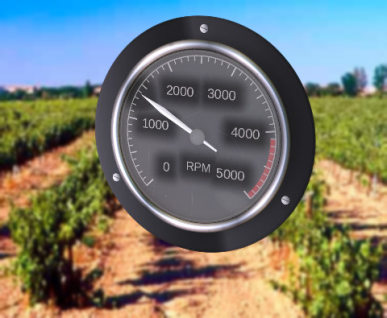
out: 1400 rpm
